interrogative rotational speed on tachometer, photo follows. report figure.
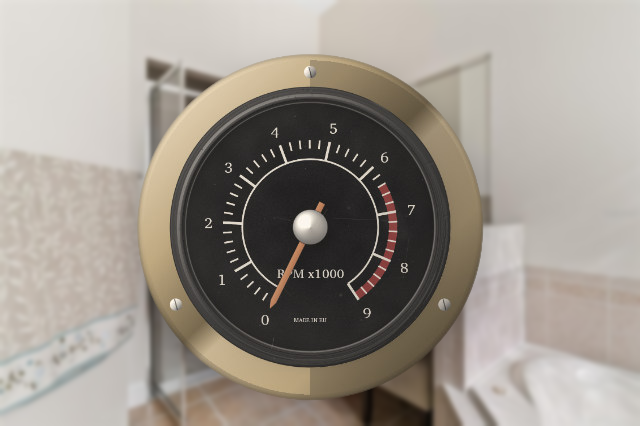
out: 0 rpm
